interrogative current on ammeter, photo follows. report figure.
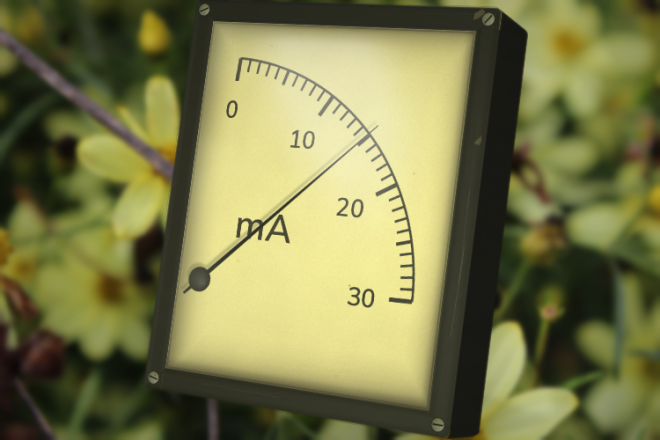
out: 15 mA
